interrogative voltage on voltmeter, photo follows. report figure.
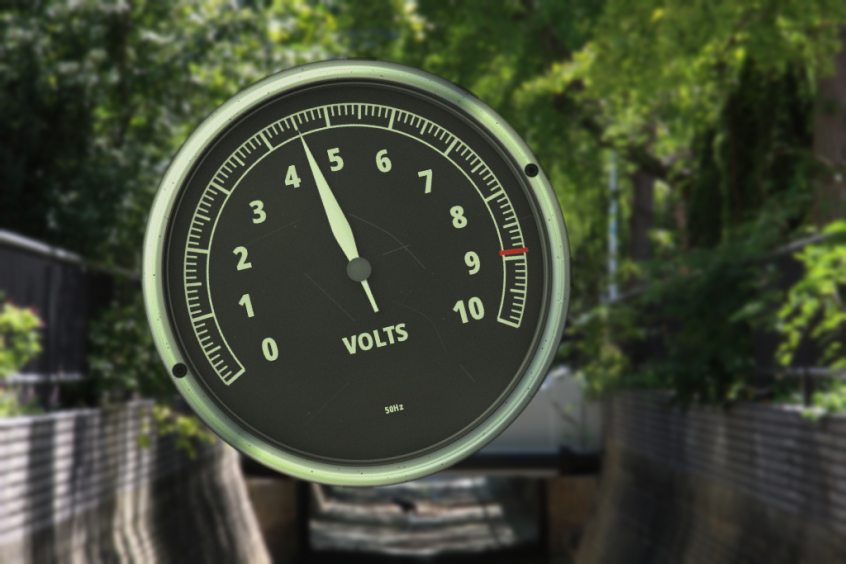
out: 4.5 V
